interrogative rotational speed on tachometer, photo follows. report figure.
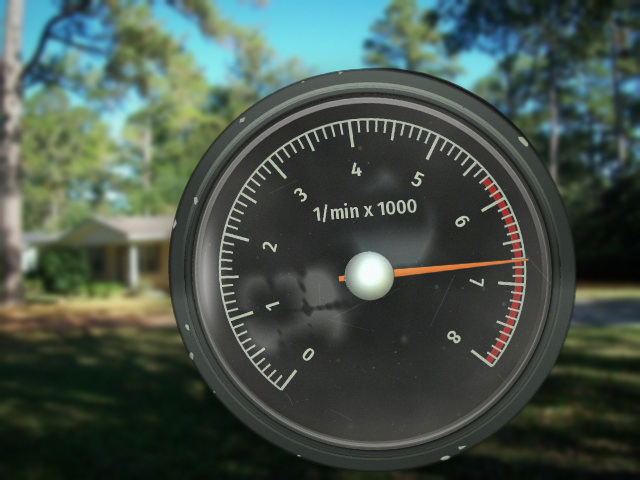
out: 6700 rpm
